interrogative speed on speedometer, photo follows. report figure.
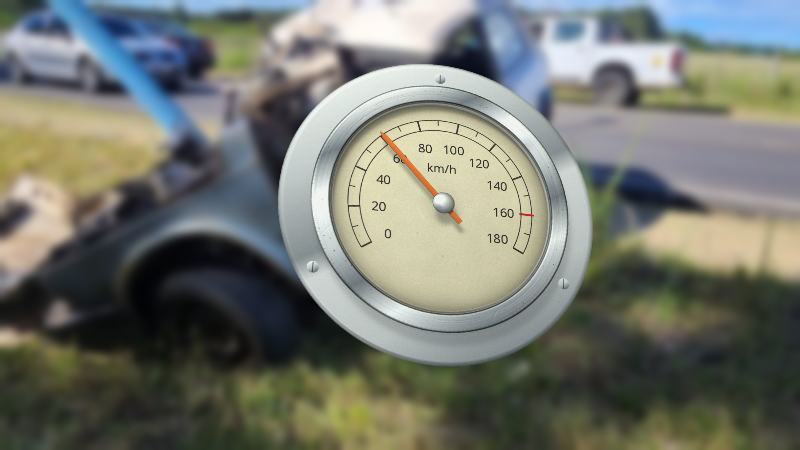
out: 60 km/h
